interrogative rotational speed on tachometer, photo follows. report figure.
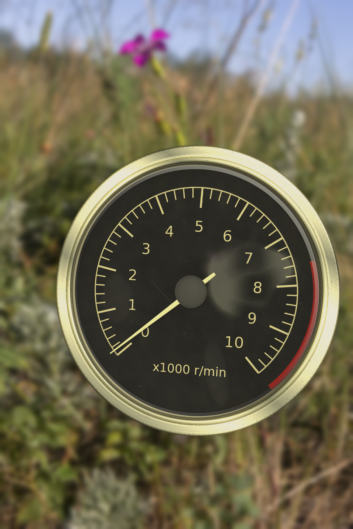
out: 100 rpm
